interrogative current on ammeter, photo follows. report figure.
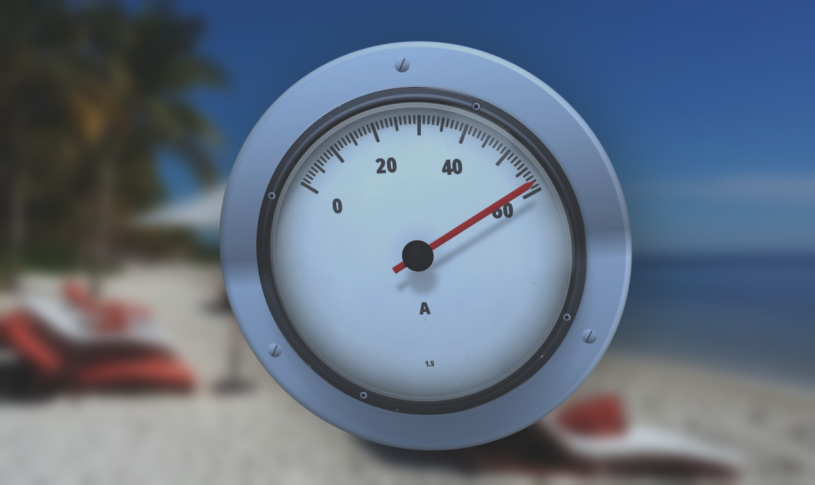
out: 58 A
